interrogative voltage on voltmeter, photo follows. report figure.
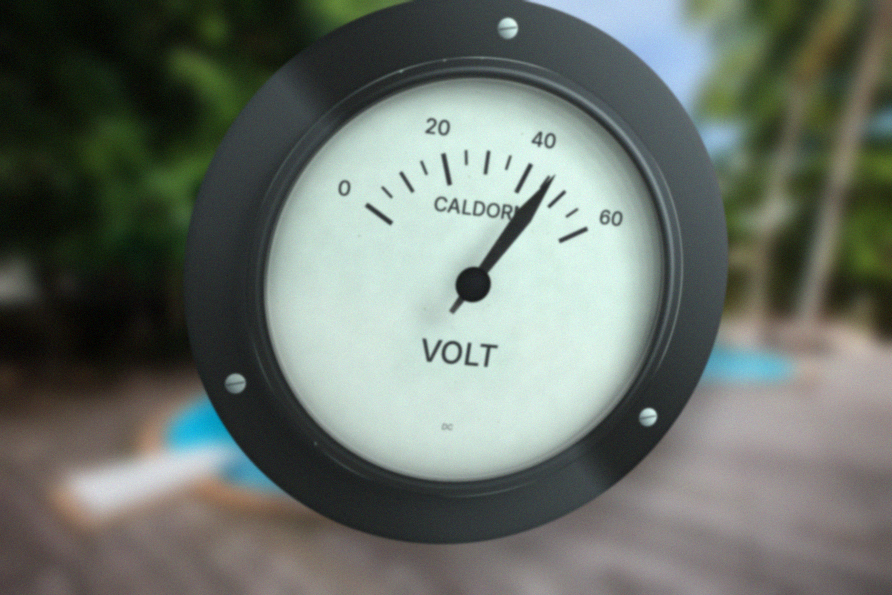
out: 45 V
